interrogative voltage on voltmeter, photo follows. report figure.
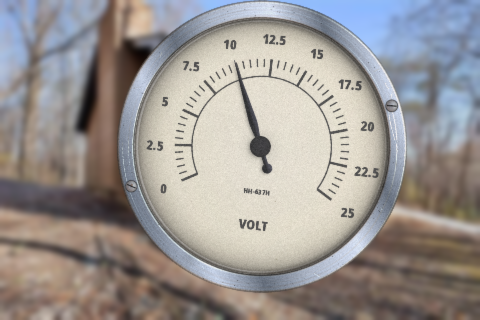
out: 10 V
